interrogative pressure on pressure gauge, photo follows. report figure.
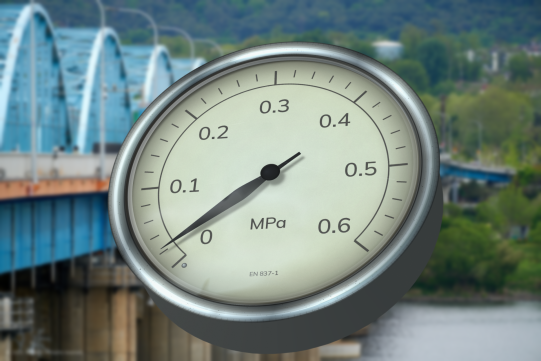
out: 0.02 MPa
